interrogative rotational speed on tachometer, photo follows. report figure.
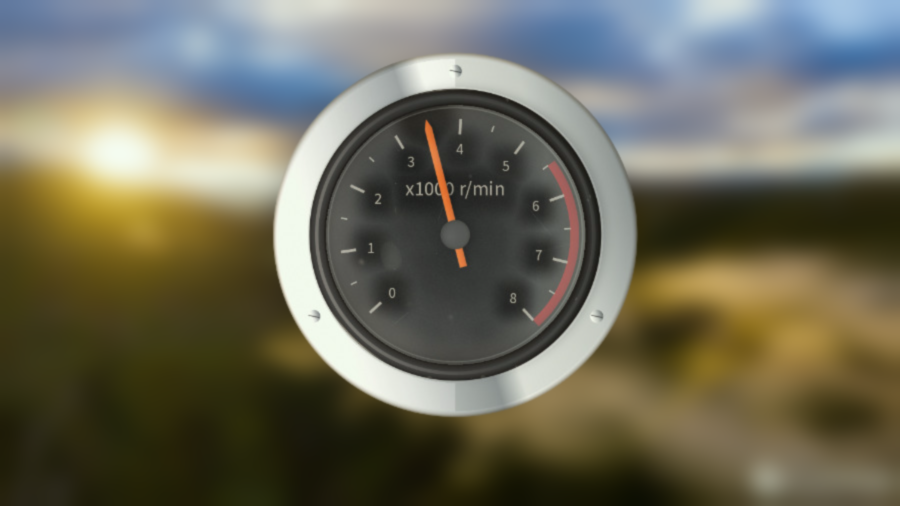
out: 3500 rpm
